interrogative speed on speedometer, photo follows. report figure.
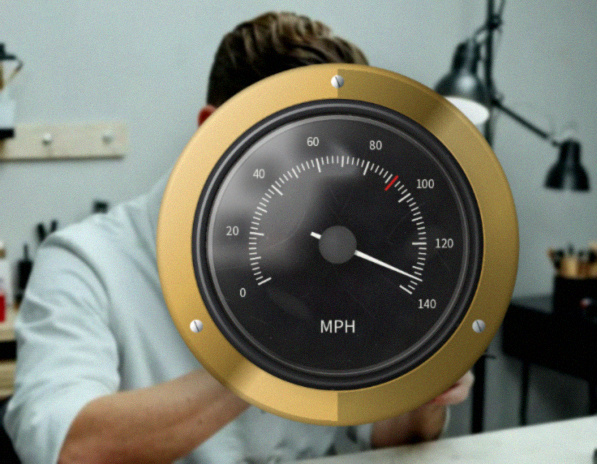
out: 134 mph
